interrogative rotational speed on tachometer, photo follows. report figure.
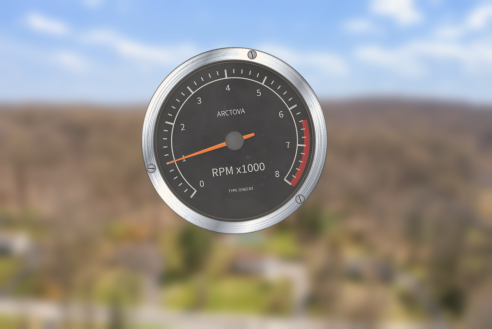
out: 1000 rpm
